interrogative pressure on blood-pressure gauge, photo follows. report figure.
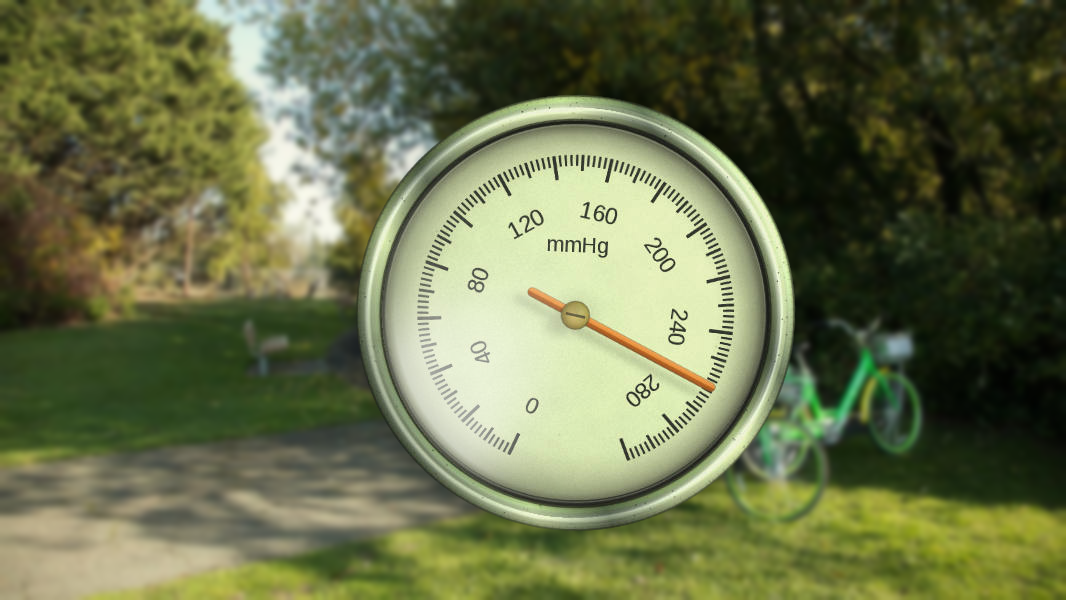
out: 260 mmHg
